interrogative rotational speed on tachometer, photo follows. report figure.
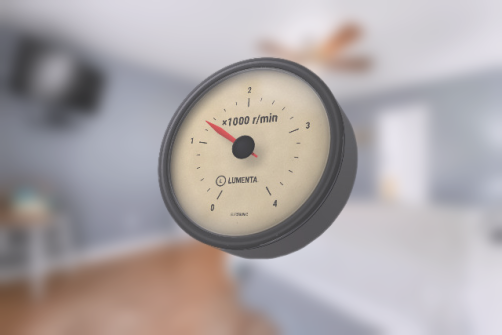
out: 1300 rpm
